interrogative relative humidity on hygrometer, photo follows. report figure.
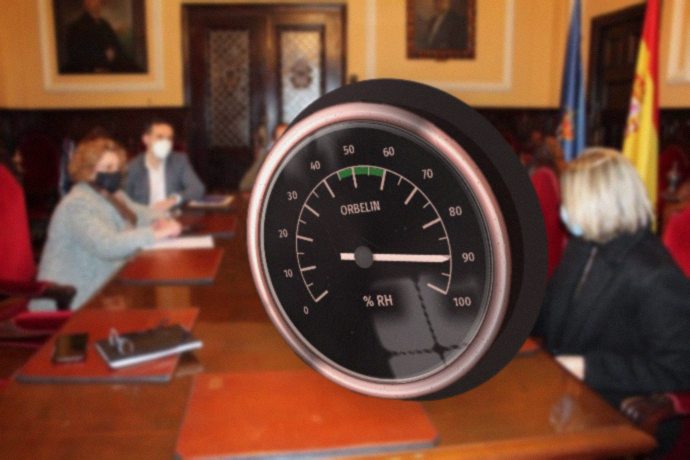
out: 90 %
